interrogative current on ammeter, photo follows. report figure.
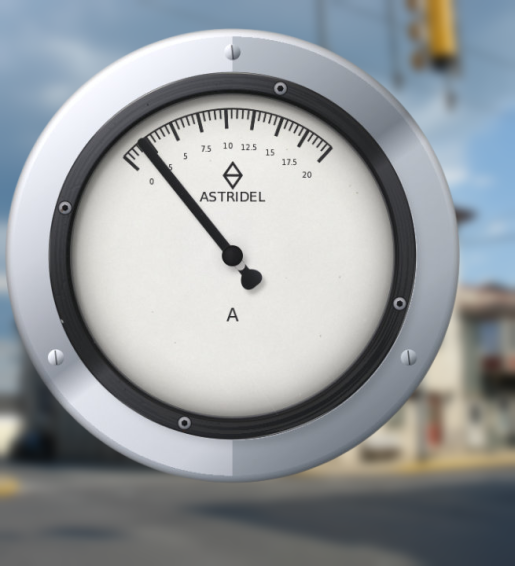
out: 2 A
